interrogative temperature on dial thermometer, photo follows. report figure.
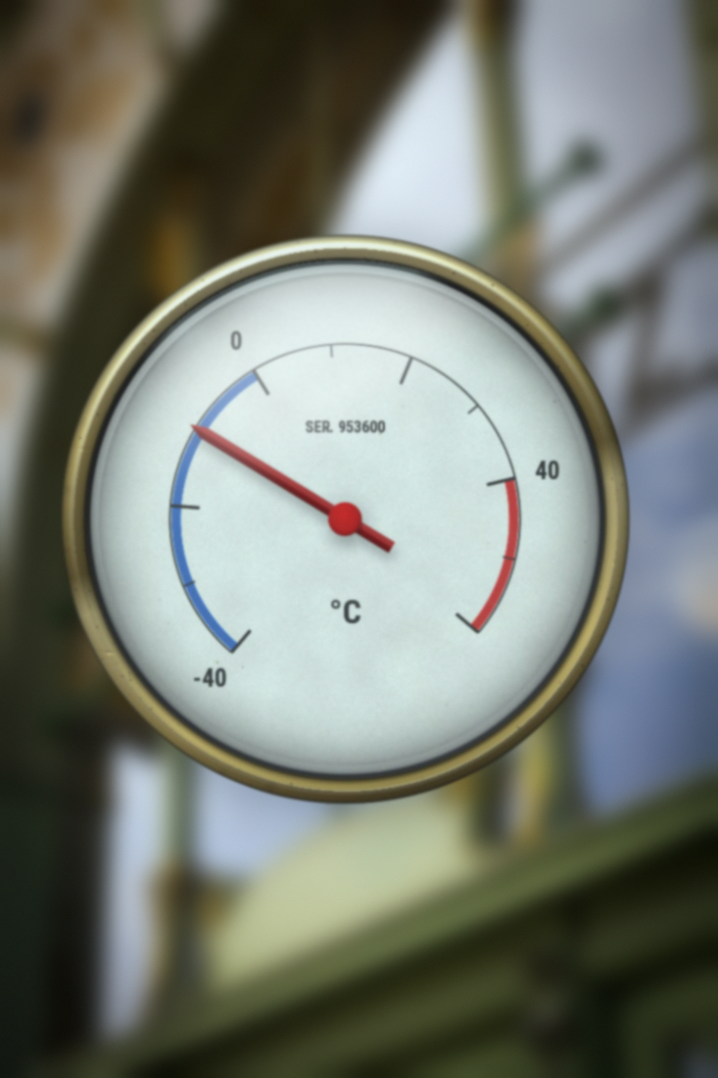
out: -10 °C
